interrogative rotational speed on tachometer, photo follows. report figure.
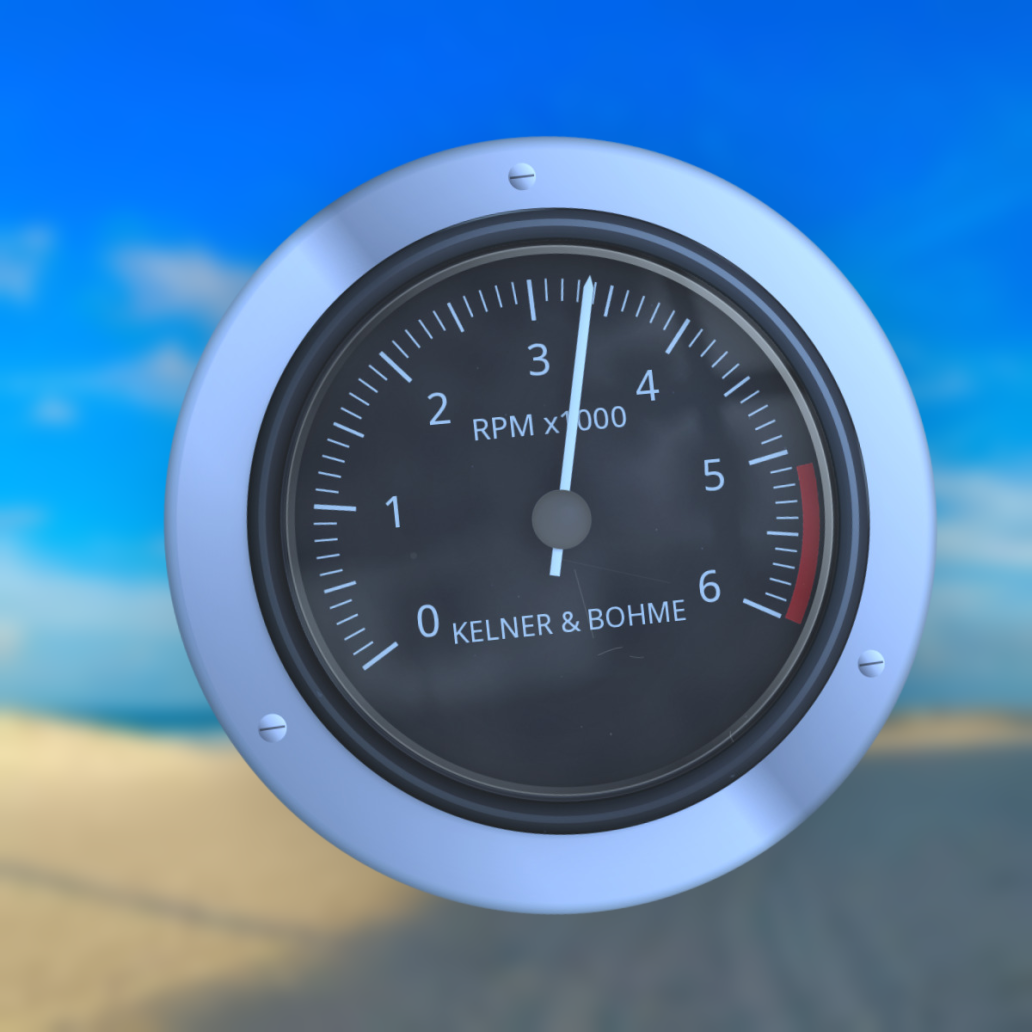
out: 3350 rpm
